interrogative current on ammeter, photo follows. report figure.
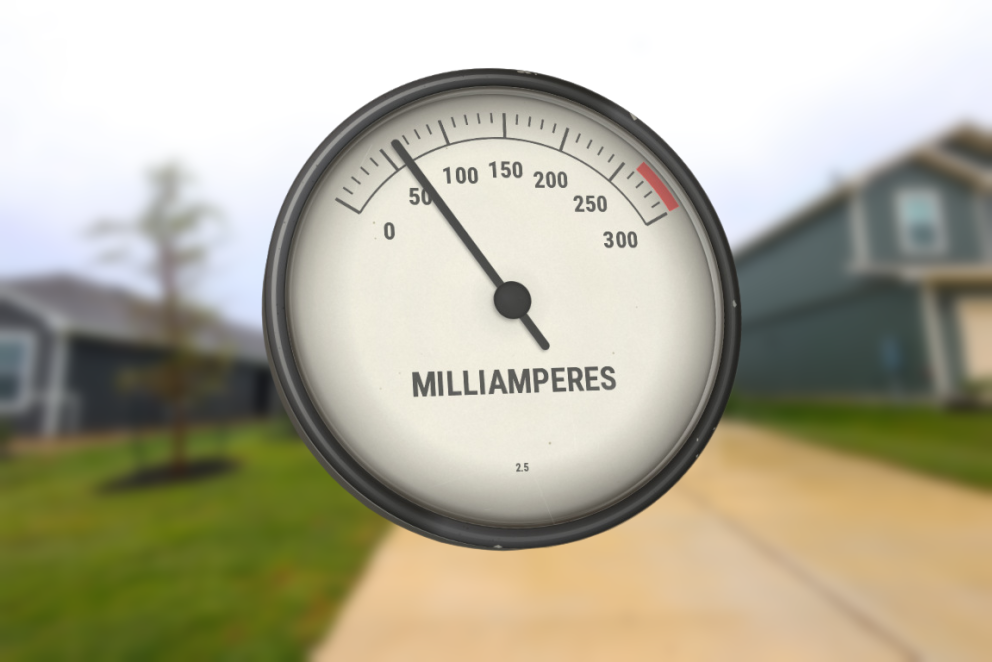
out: 60 mA
